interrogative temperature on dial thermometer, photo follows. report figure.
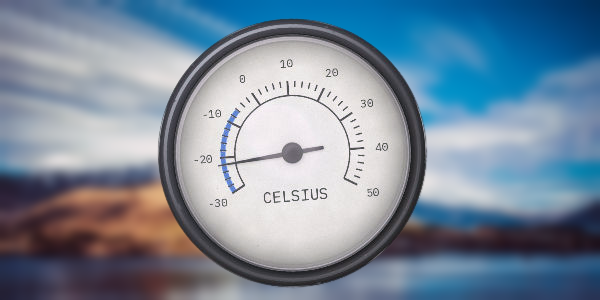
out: -22 °C
